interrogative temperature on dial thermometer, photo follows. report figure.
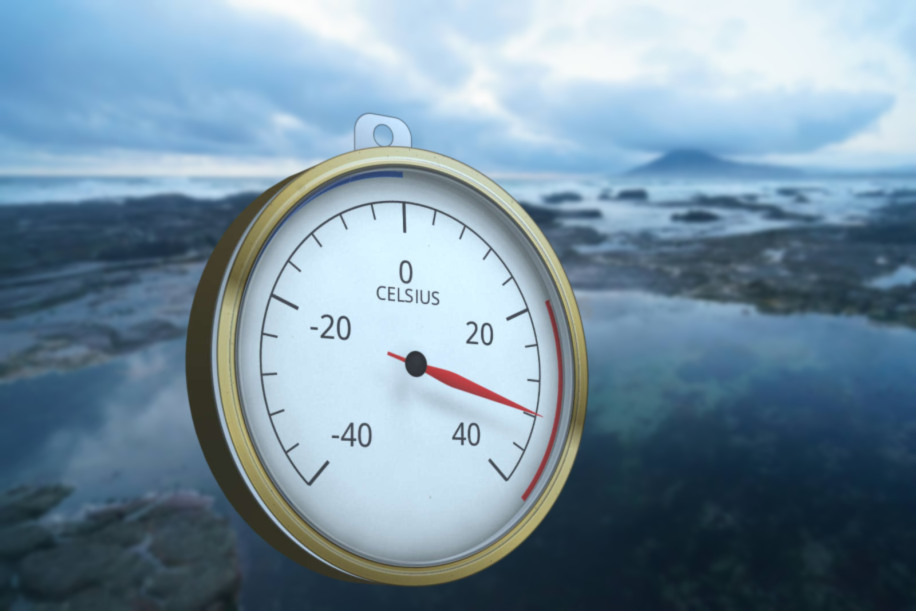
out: 32 °C
